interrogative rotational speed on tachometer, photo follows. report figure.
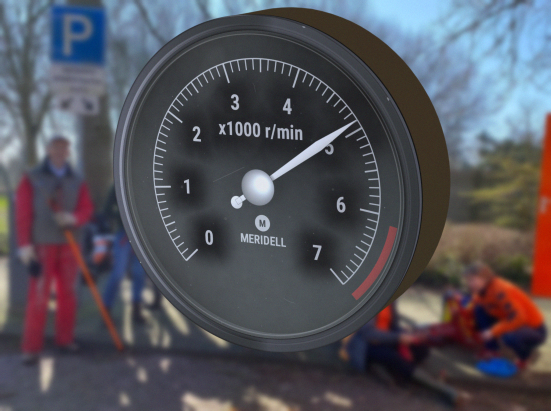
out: 4900 rpm
